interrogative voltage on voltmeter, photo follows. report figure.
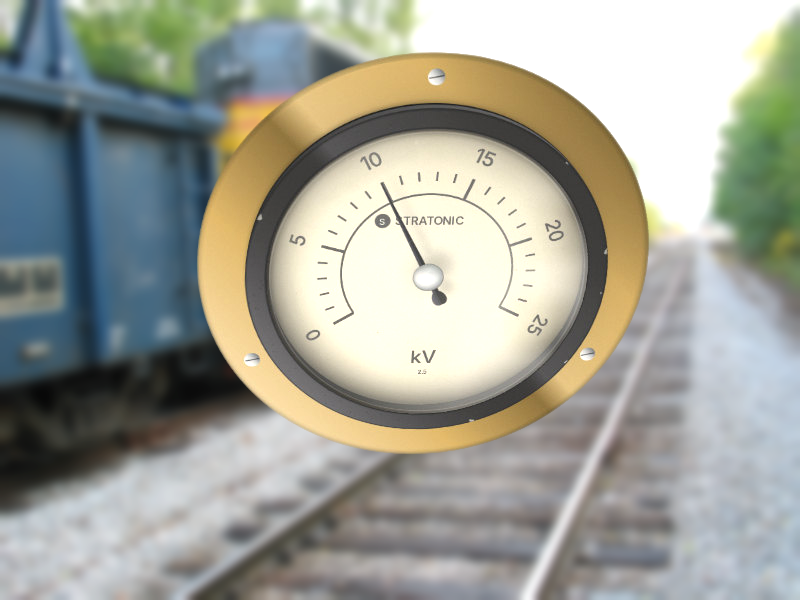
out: 10 kV
